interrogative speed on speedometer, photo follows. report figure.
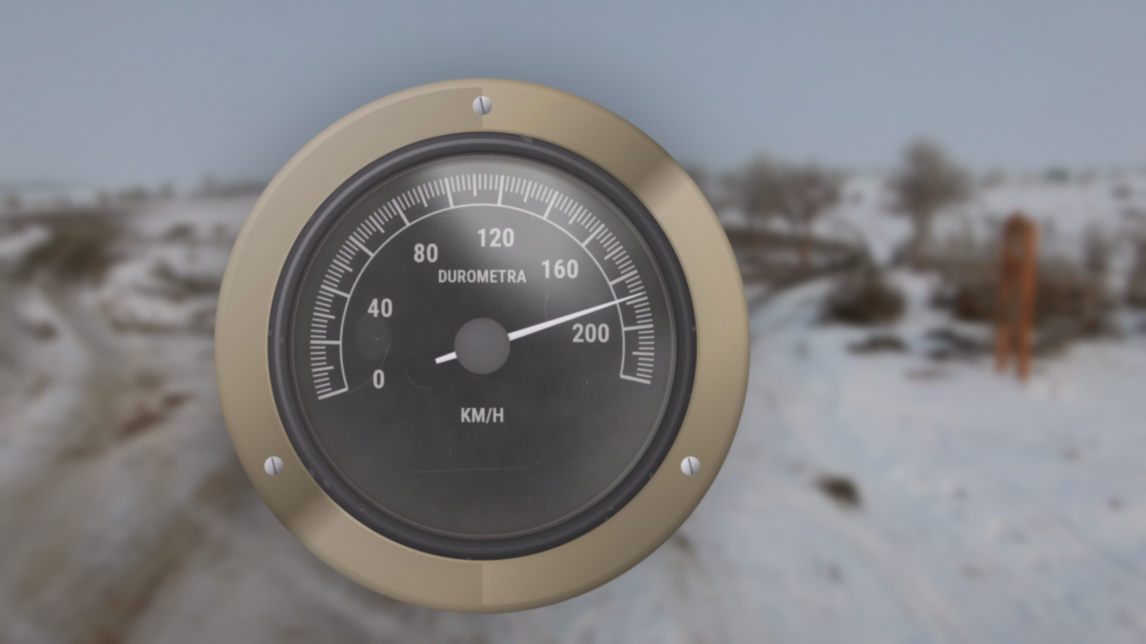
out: 188 km/h
